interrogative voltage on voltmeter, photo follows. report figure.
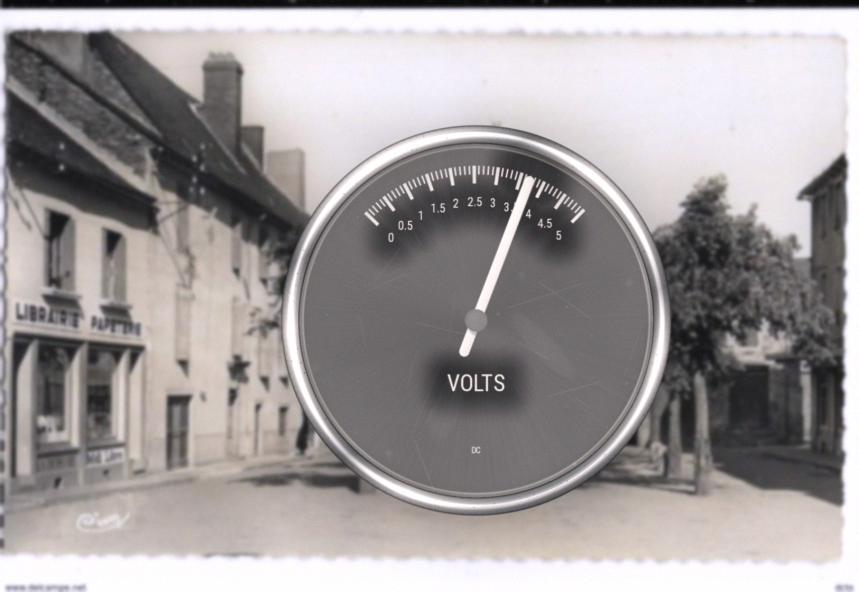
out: 3.7 V
